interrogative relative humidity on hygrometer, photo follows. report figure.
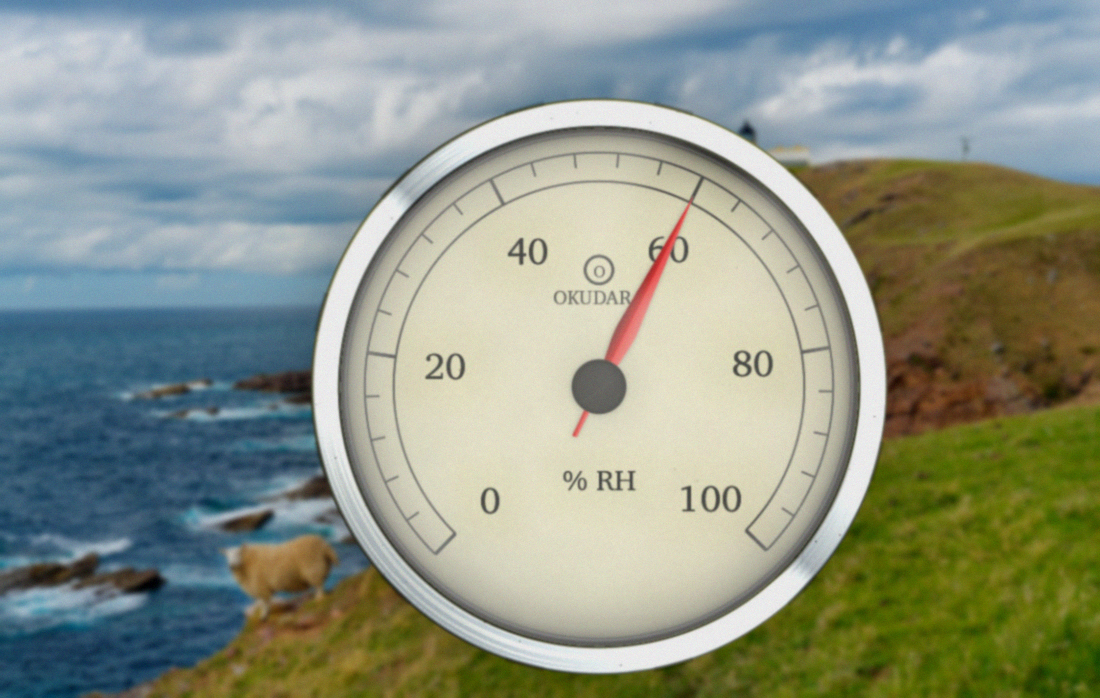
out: 60 %
